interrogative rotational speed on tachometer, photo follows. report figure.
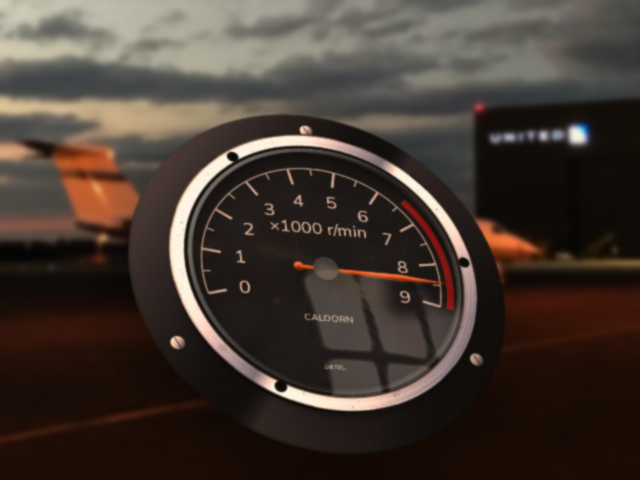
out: 8500 rpm
